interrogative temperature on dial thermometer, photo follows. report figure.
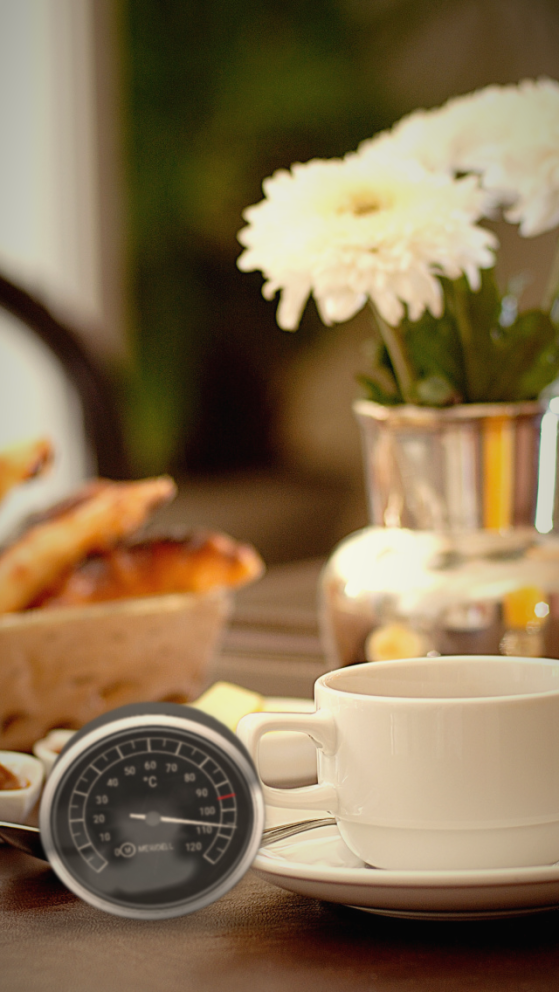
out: 105 °C
